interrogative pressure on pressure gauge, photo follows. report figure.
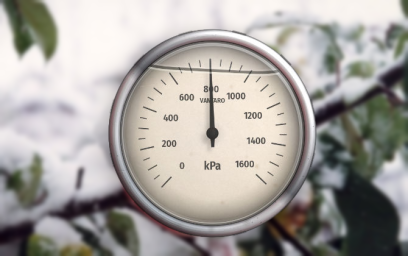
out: 800 kPa
